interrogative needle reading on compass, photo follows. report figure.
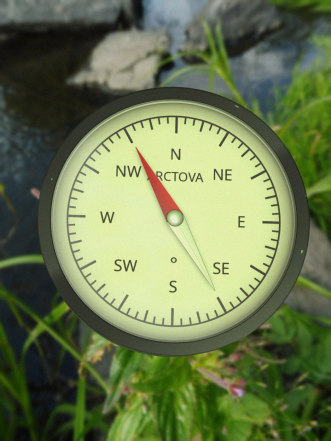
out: 330 °
